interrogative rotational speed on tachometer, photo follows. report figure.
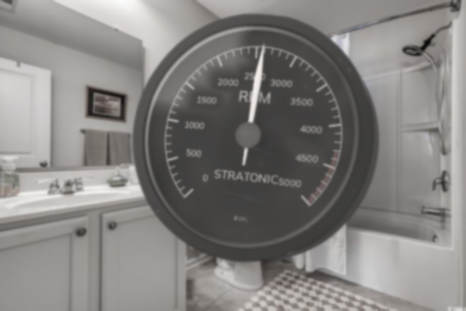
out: 2600 rpm
